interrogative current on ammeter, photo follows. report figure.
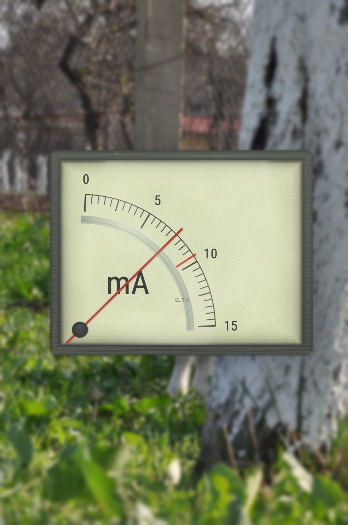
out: 7.5 mA
